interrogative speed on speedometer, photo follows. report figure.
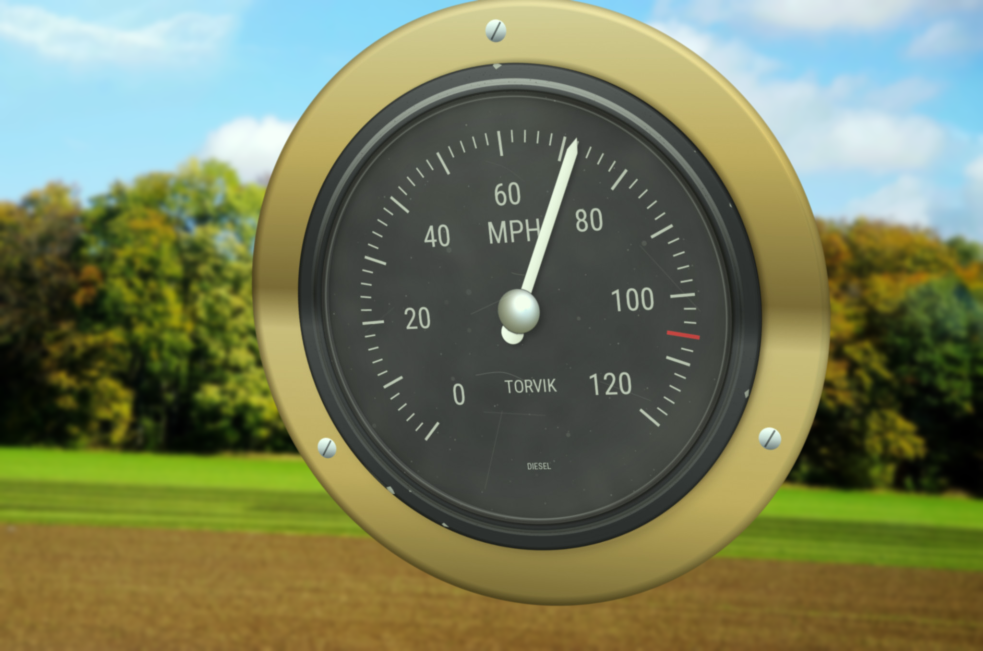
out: 72 mph
